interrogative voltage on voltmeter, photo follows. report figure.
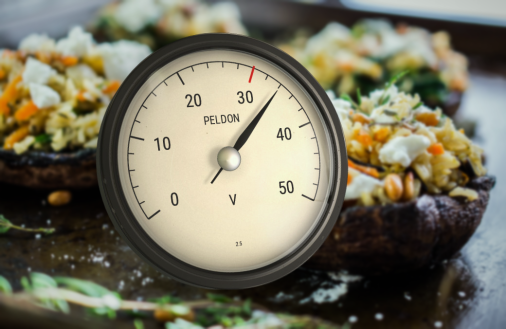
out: 34 V
